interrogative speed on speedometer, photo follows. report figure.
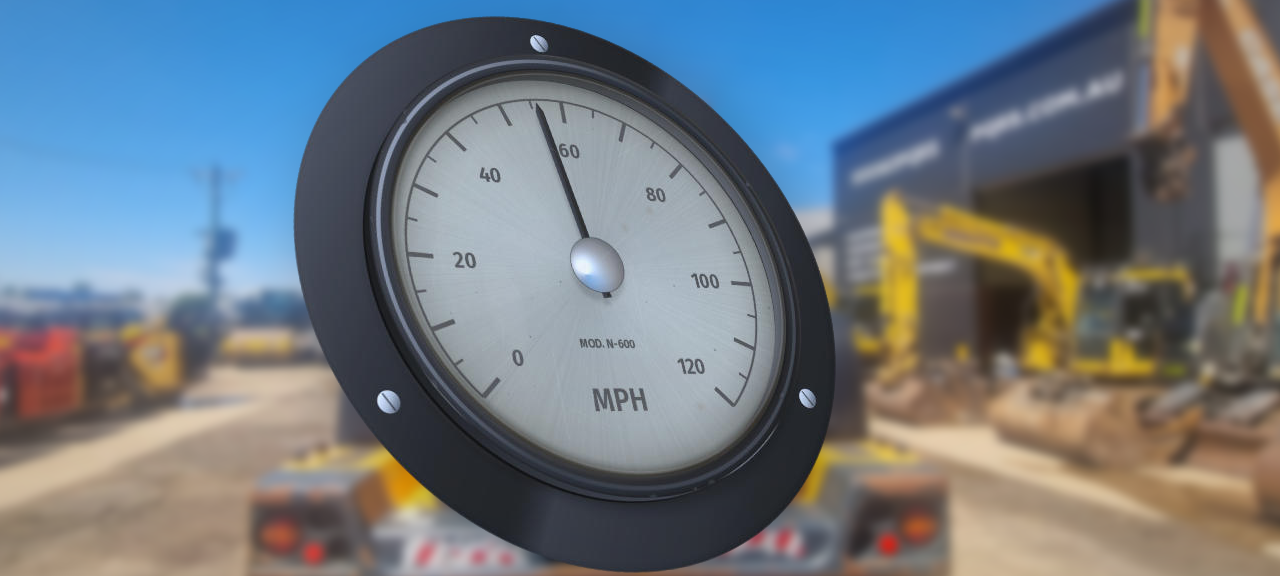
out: 55 mph
